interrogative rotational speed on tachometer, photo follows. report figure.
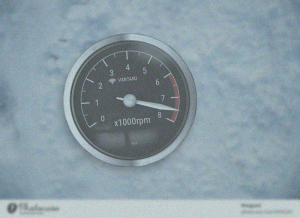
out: 7500 rpm
